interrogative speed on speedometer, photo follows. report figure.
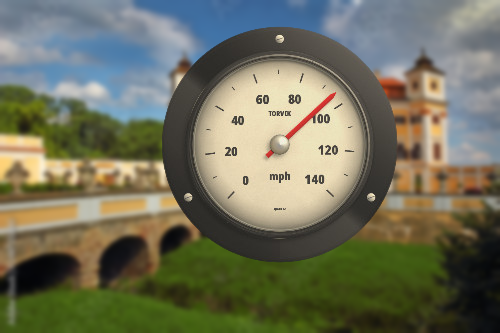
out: 95 mph
